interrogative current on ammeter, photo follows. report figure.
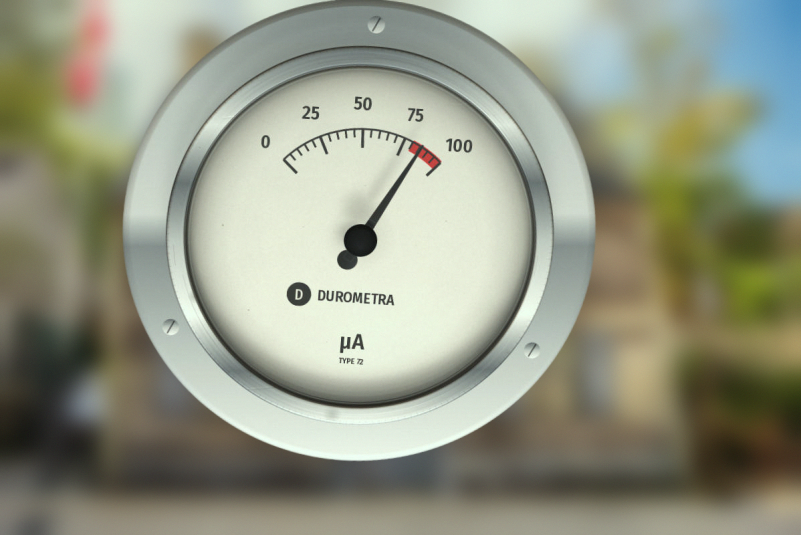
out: 85 µA
